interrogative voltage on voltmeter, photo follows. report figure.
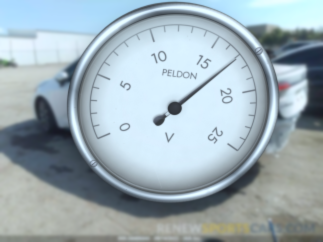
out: 17 V
